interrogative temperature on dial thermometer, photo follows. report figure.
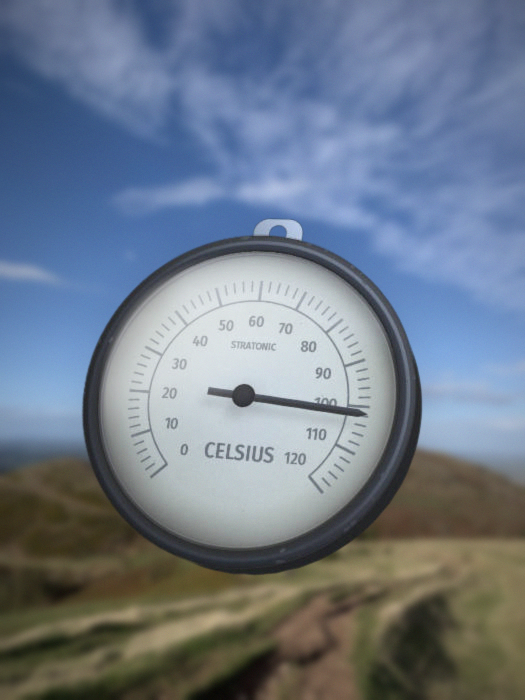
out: 102 °C
